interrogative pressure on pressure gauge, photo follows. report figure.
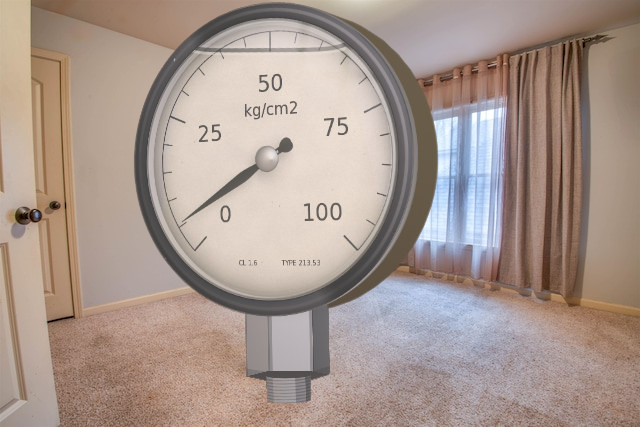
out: 5 kg/cm²
